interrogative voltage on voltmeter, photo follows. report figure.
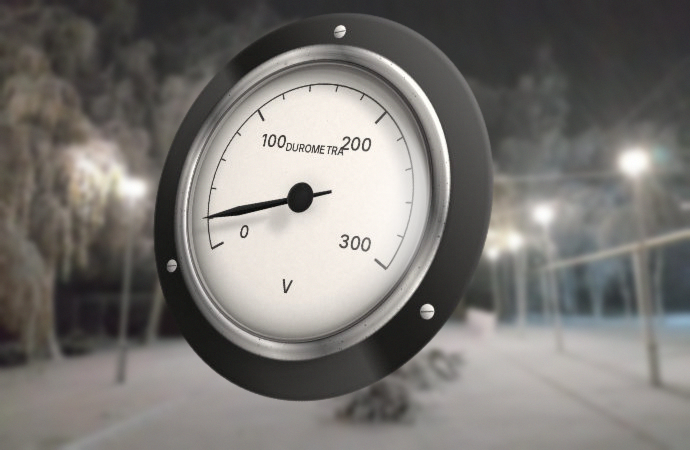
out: 20 V
